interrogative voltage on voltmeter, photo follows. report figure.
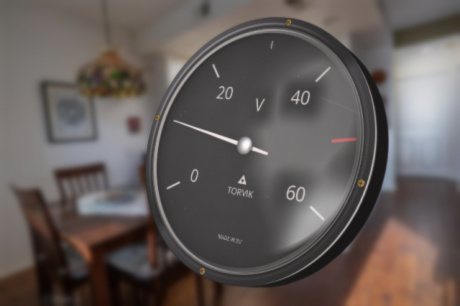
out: 10 V
